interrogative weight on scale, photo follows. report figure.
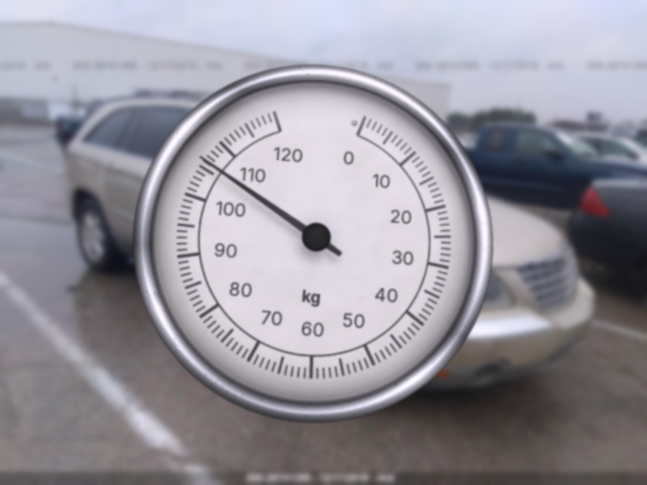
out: 106 kg
